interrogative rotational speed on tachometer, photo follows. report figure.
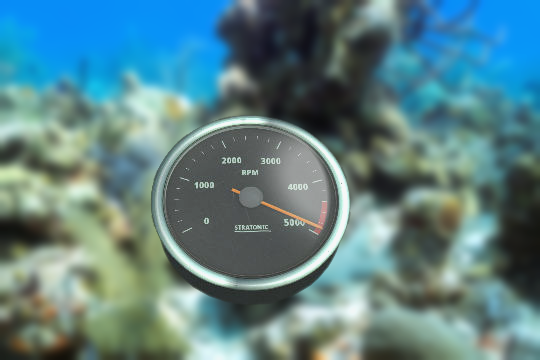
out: 4900 rpm
